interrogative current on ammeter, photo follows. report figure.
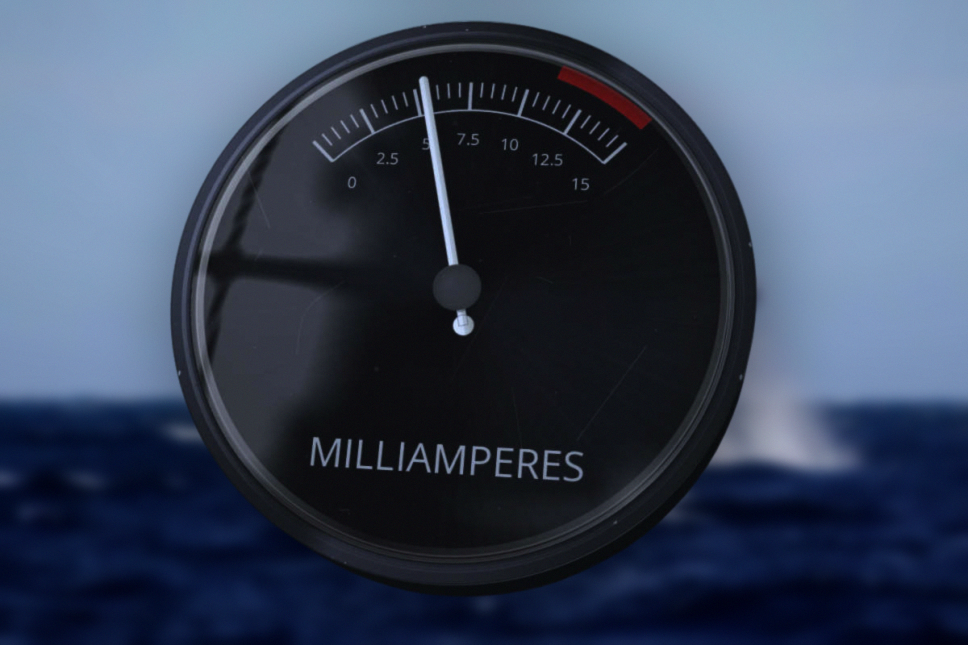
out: 5.5 mA
